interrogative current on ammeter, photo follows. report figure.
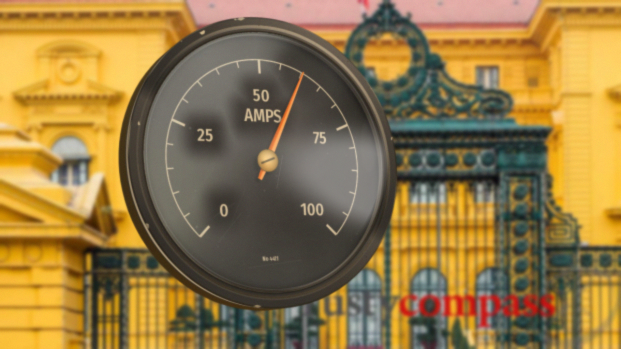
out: 60 A
